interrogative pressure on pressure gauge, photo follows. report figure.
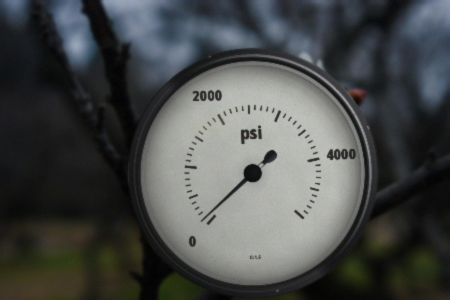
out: 100 psi
